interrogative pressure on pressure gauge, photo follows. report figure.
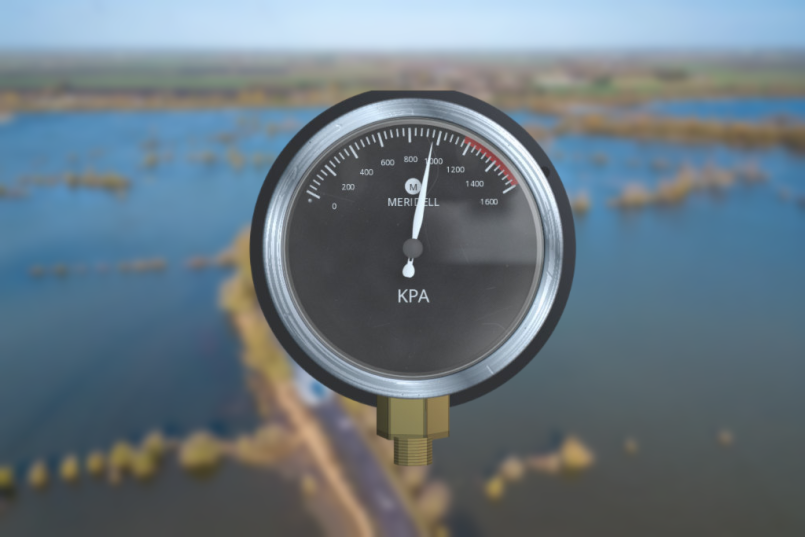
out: 960 kPa
